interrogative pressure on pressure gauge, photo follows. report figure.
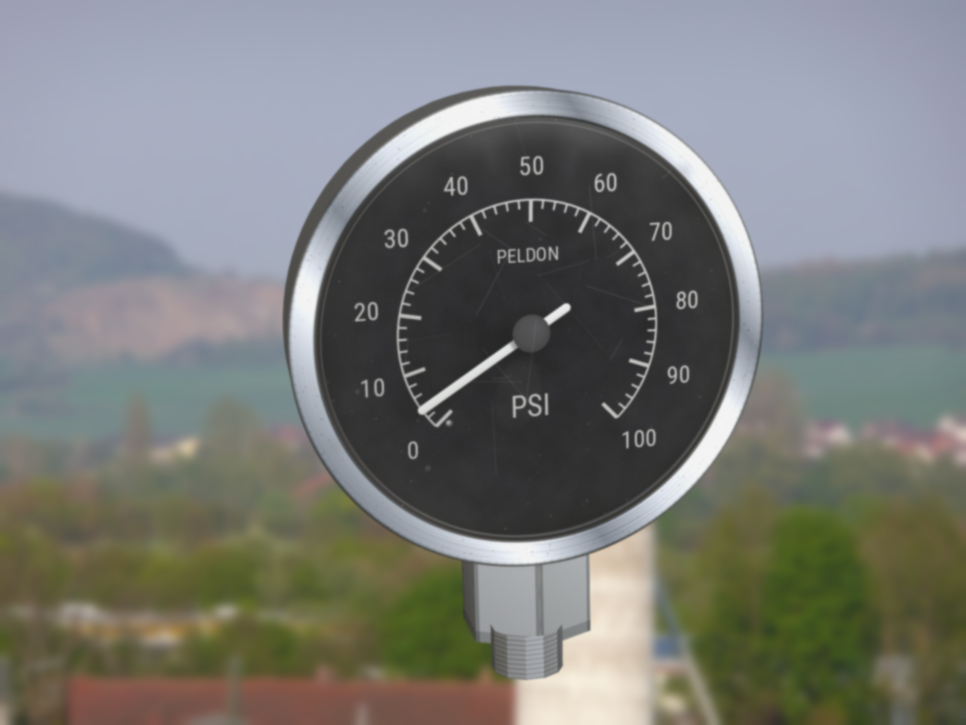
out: 4 psi
